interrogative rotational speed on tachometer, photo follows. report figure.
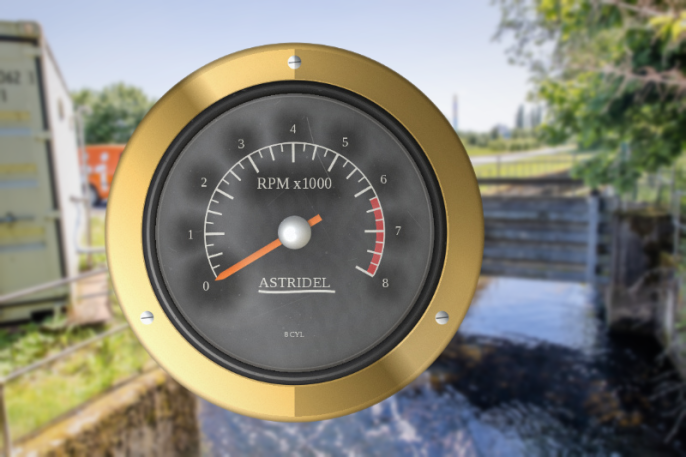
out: 0 rpm
